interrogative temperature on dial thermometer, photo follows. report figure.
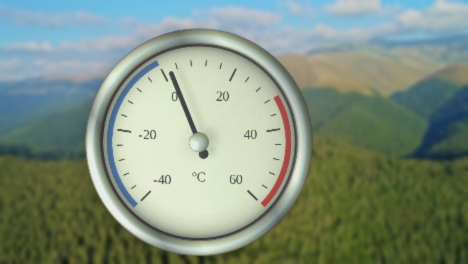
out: 2 °C
